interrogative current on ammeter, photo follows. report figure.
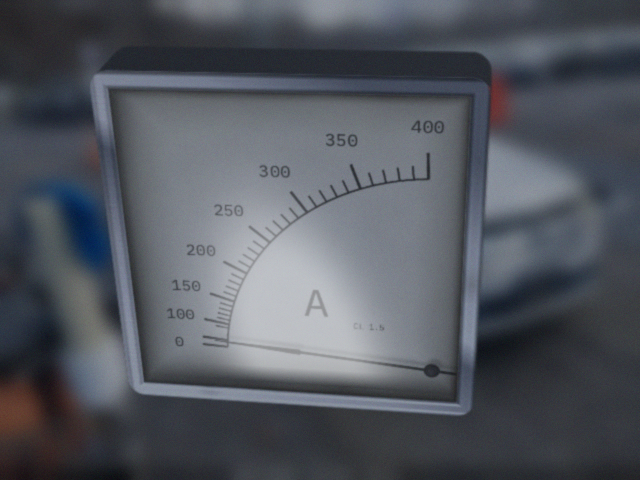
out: 50 A
